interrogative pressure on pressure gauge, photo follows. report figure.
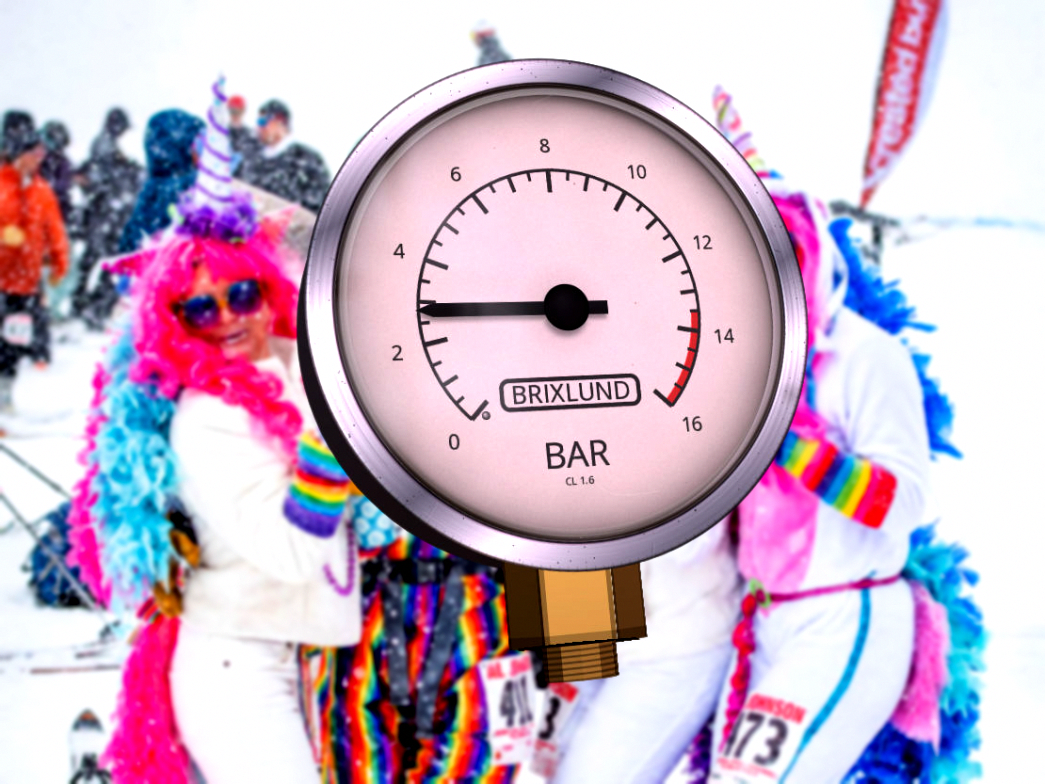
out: 2.75 bar
